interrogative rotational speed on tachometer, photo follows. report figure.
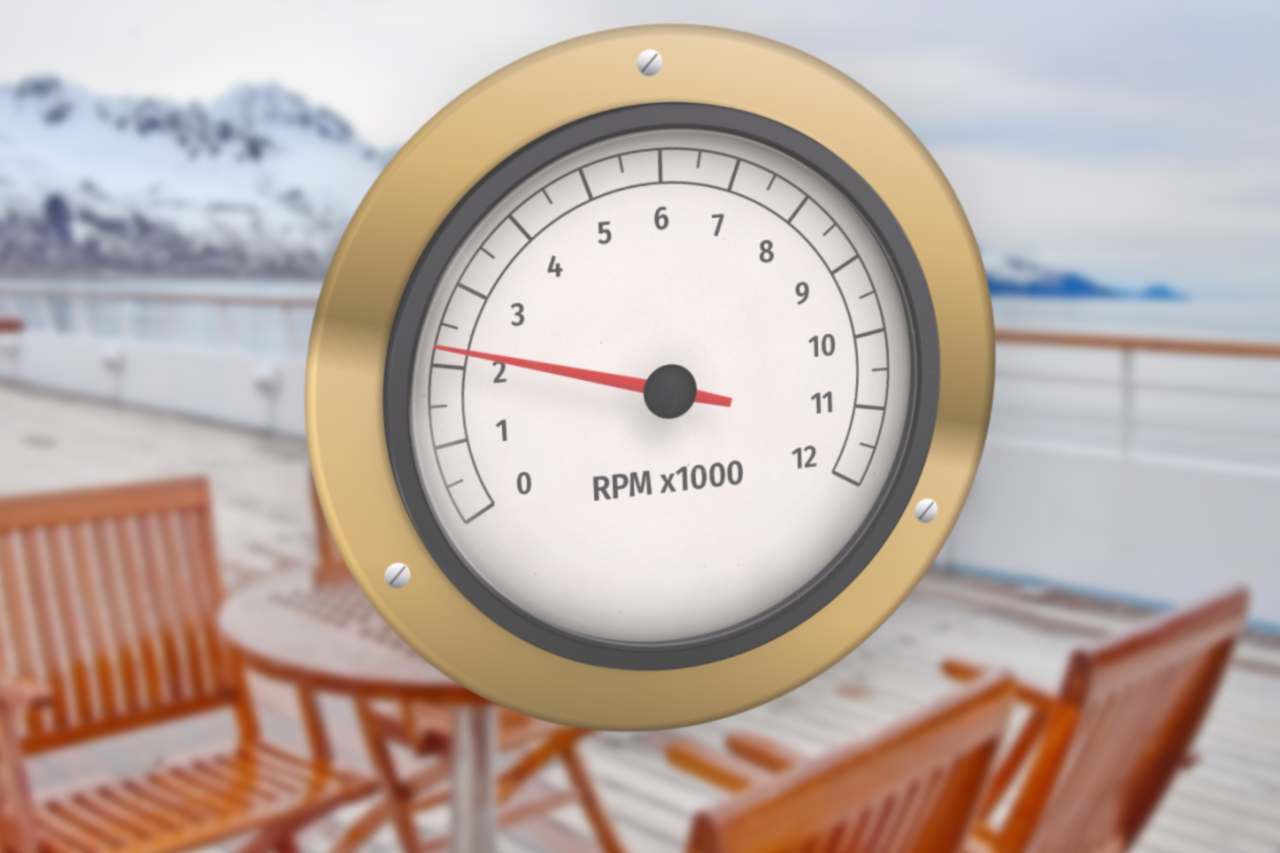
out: 2250 rpm
